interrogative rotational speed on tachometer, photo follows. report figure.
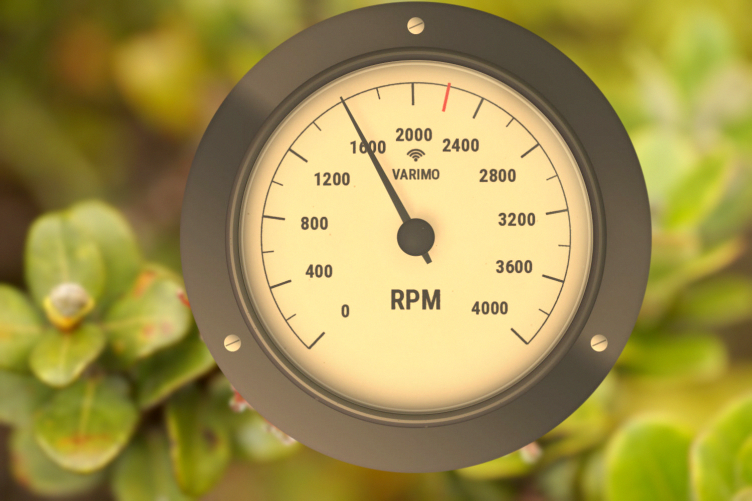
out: 1600 rpm
